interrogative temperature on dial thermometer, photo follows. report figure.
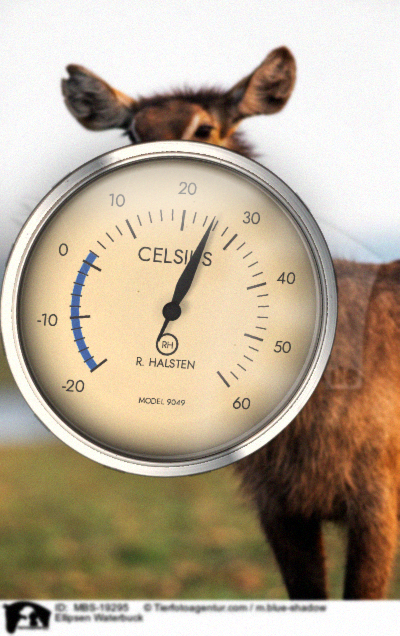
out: 25 °C
